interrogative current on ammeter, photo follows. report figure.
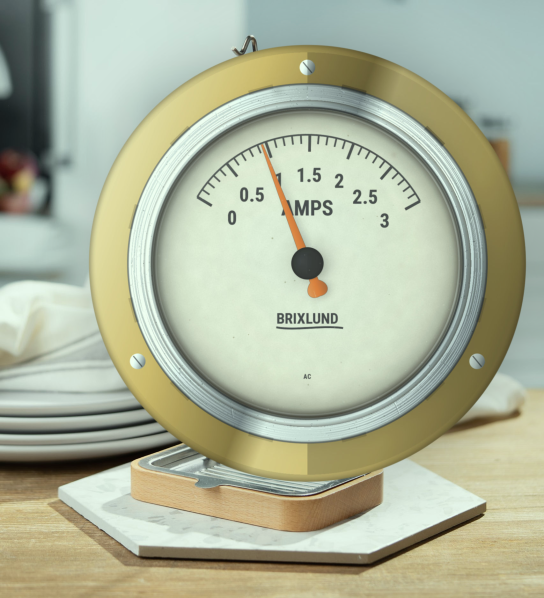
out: 0.95 A
